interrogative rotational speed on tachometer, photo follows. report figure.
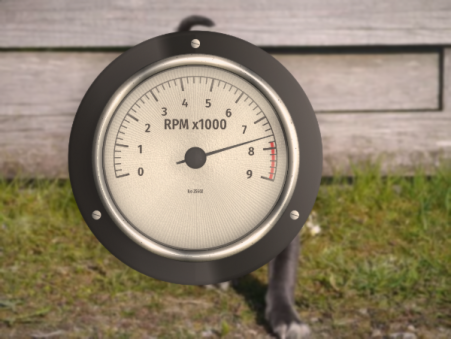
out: 7600 rpm
